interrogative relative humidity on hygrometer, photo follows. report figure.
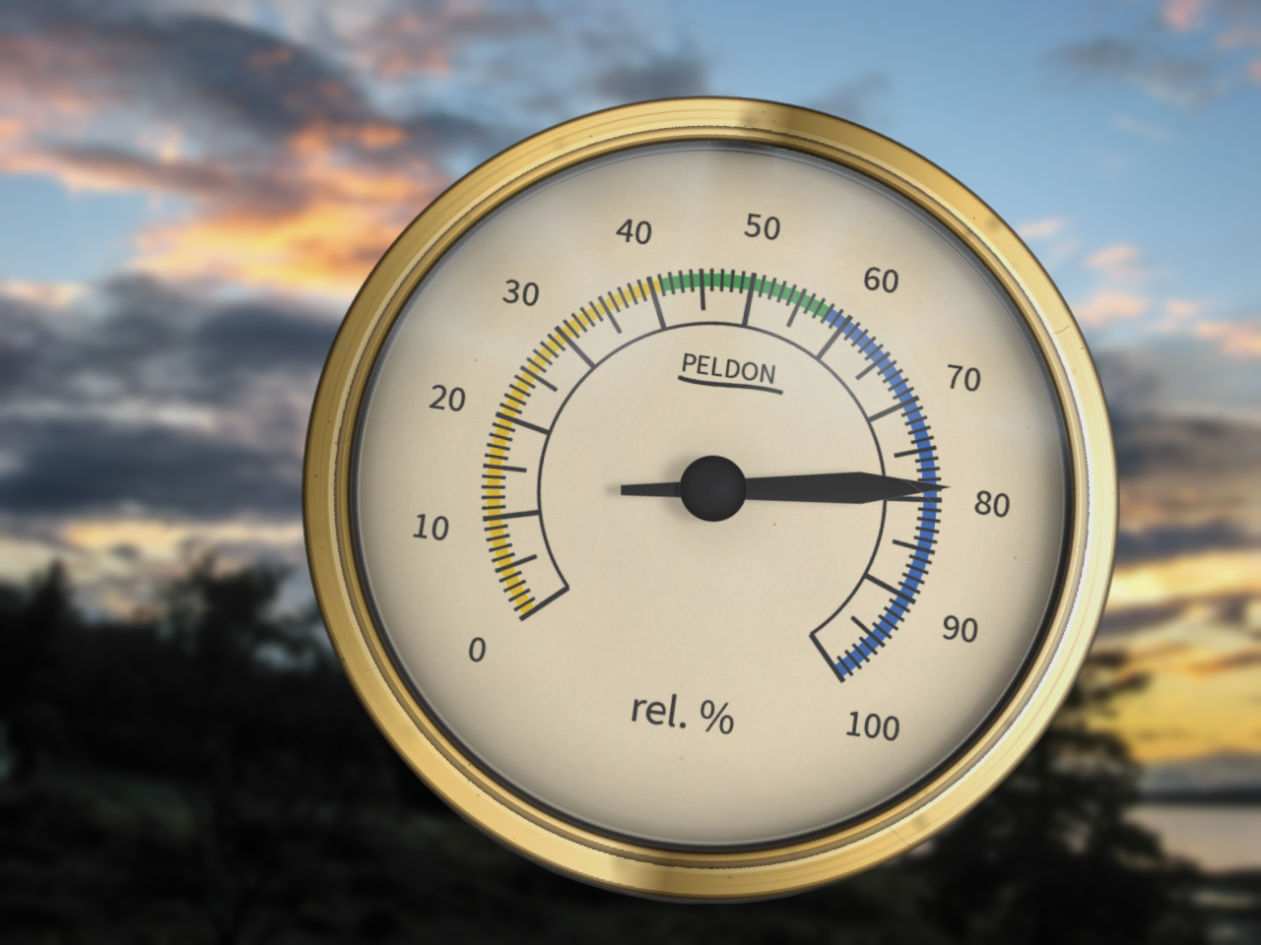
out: 79 %
